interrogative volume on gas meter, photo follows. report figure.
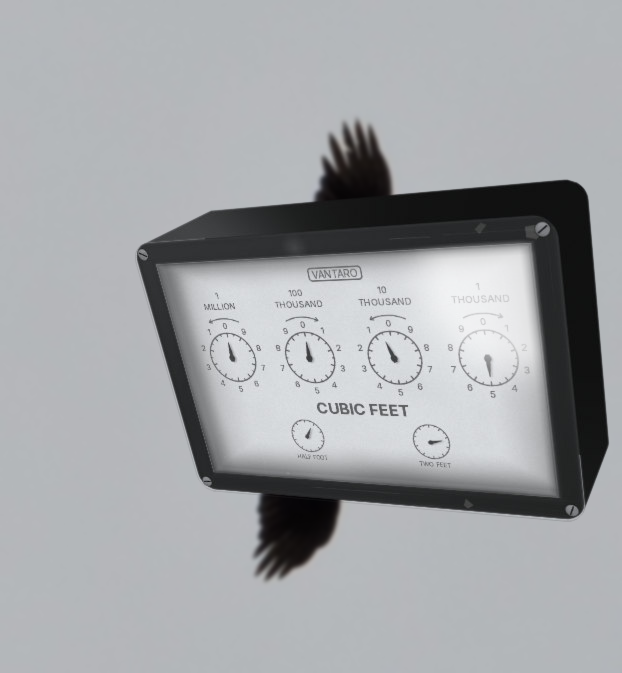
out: 500 ft³
